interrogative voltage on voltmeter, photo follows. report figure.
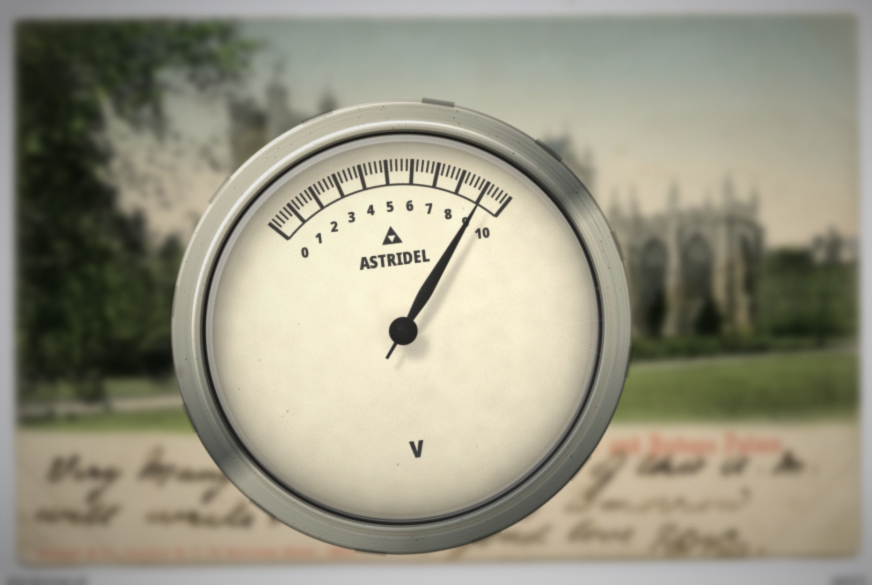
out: 9 V
